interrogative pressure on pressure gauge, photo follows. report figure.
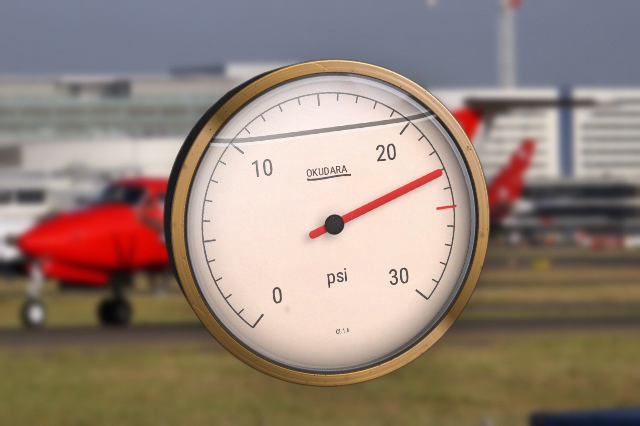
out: 23 psi
